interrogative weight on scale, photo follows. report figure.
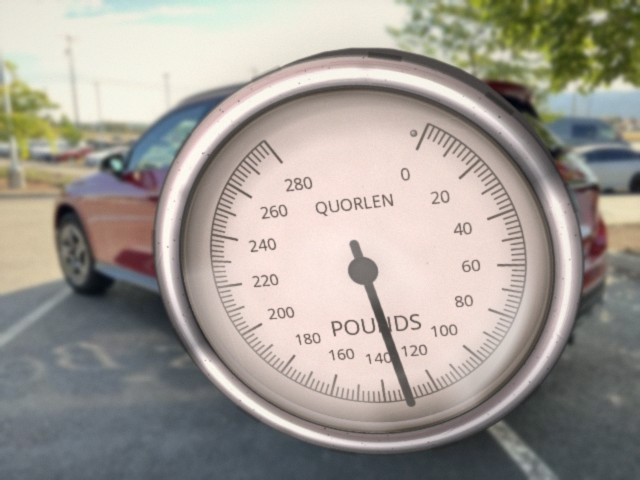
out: 130 lb
